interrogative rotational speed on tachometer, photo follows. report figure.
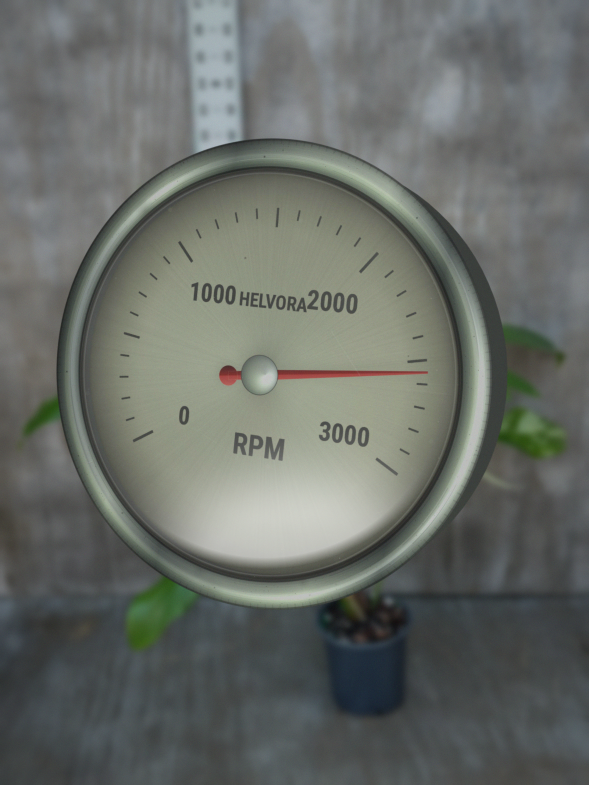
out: 2550 rpm
